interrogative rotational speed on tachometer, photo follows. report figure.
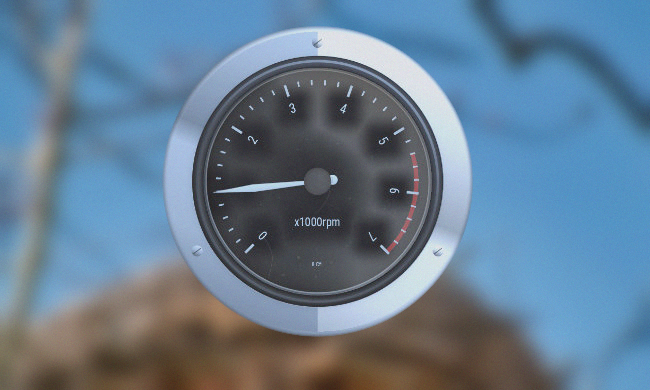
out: 1000 rpm
